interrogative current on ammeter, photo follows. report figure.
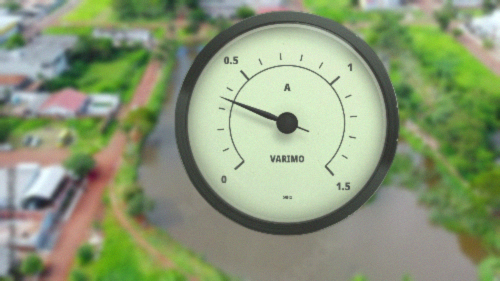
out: 0.35 A
